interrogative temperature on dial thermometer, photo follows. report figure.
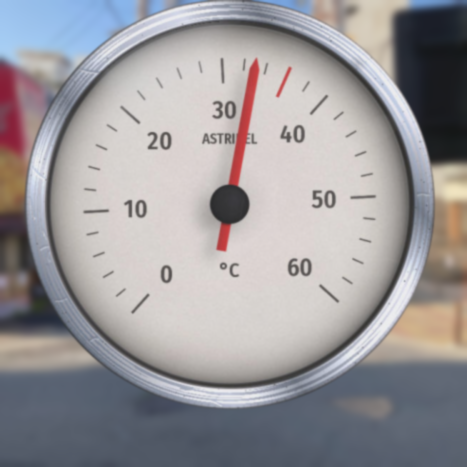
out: 33 °C
